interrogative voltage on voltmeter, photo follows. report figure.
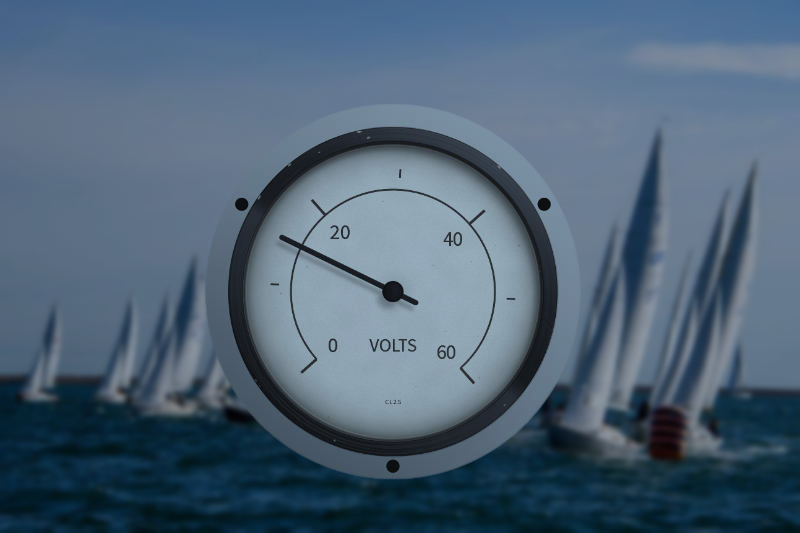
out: 15 V
